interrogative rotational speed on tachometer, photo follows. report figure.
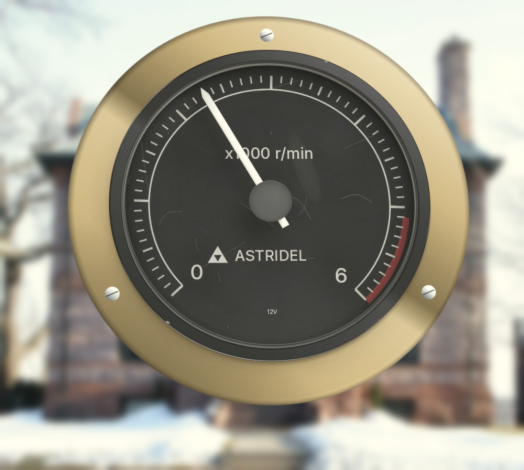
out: 2300 rpm
